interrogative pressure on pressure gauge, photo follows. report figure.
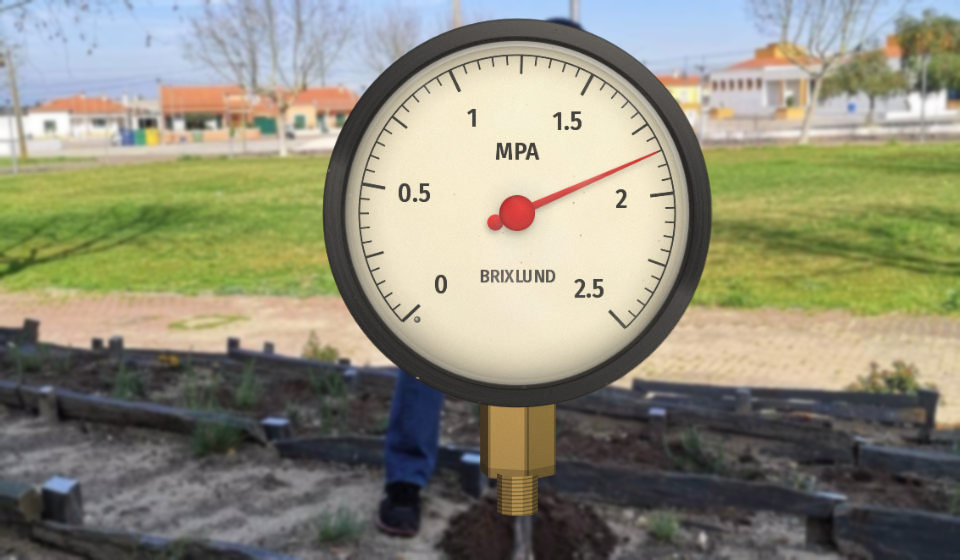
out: 1.85 MPa
